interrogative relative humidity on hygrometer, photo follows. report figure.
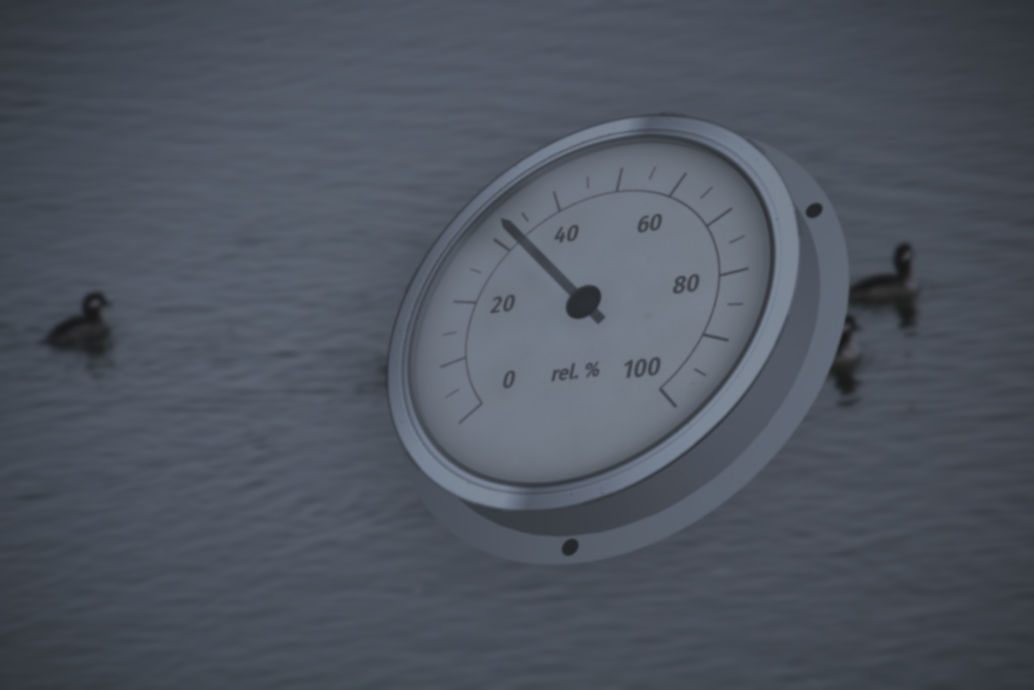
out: 32.5 %
